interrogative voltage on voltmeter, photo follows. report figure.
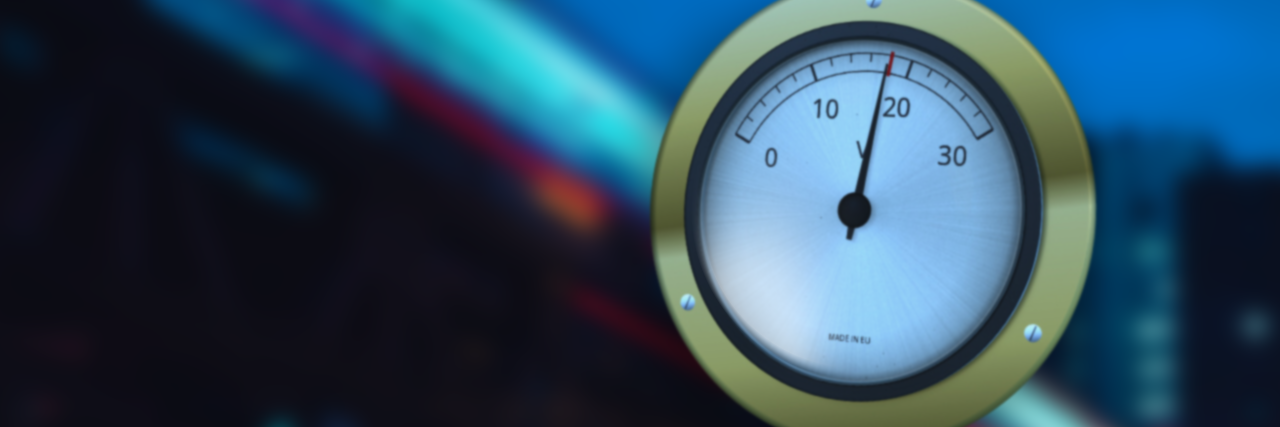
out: 18 V
